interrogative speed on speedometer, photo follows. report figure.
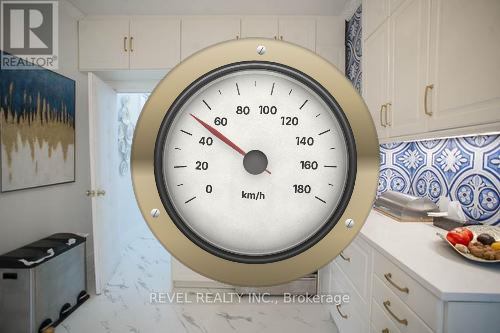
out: 50 km/h
